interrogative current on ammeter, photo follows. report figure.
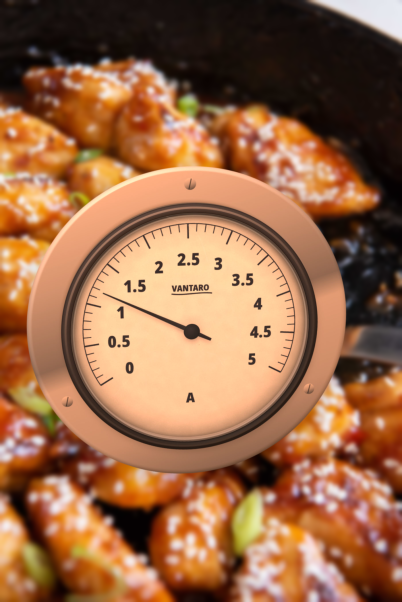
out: 1.2 A
